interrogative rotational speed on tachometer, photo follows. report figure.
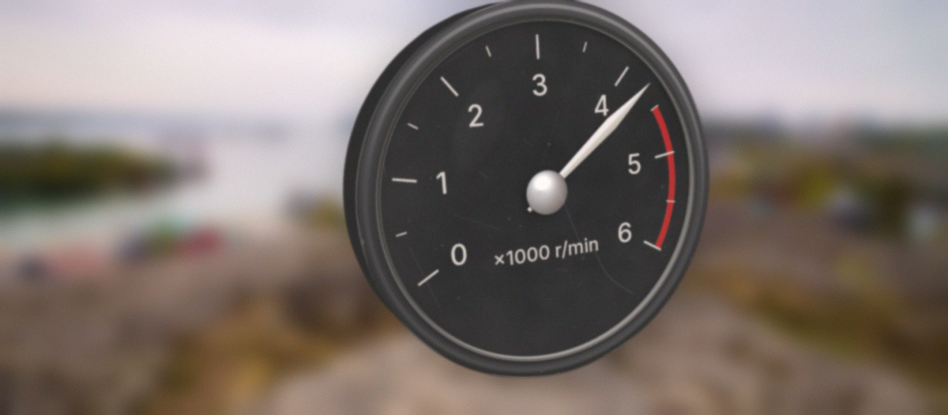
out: 4250 rpm
